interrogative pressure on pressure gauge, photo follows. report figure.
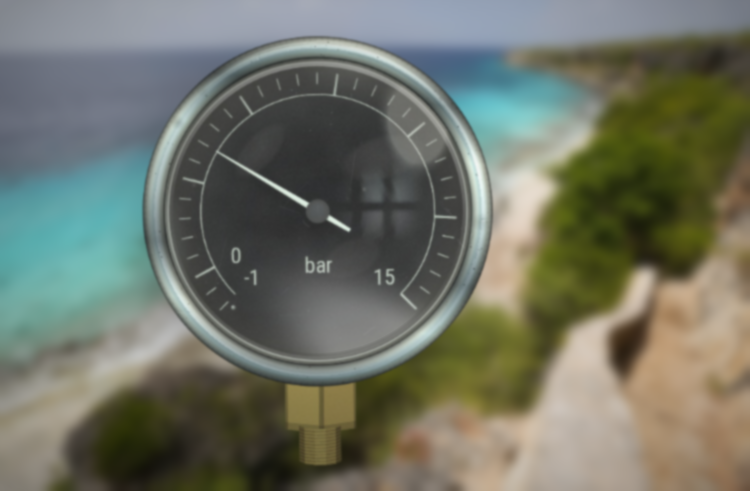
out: 3.5 bar
